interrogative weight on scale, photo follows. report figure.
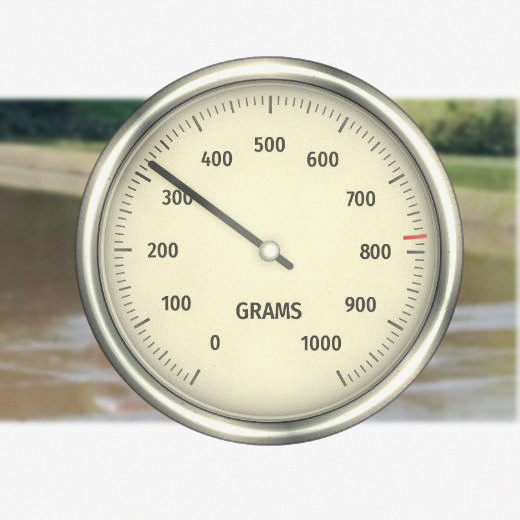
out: 320 g
